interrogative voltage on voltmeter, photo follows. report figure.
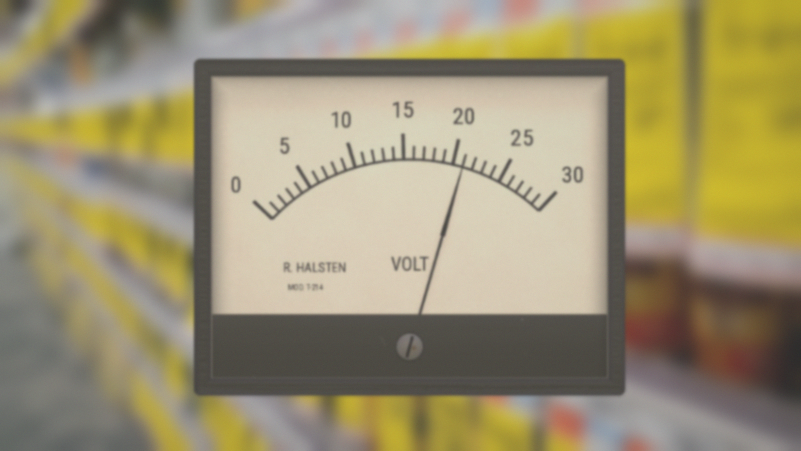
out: 21 V
